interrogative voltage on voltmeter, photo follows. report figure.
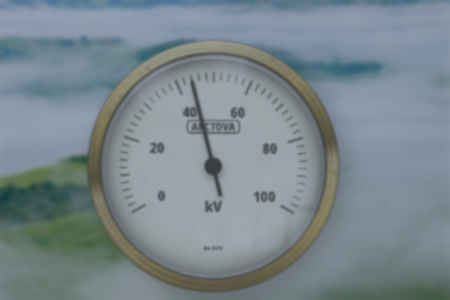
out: 44 kV
